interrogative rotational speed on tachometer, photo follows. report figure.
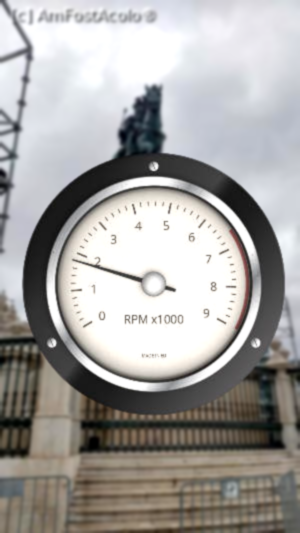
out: 1800 rpm
